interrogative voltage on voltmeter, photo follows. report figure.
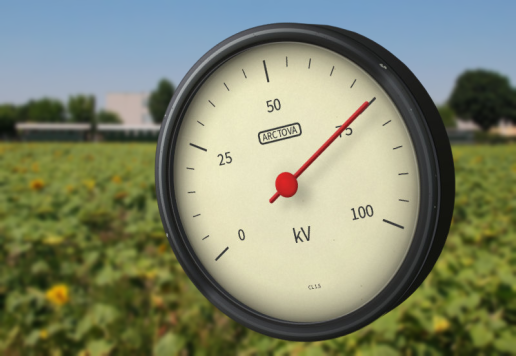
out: 75 kV
